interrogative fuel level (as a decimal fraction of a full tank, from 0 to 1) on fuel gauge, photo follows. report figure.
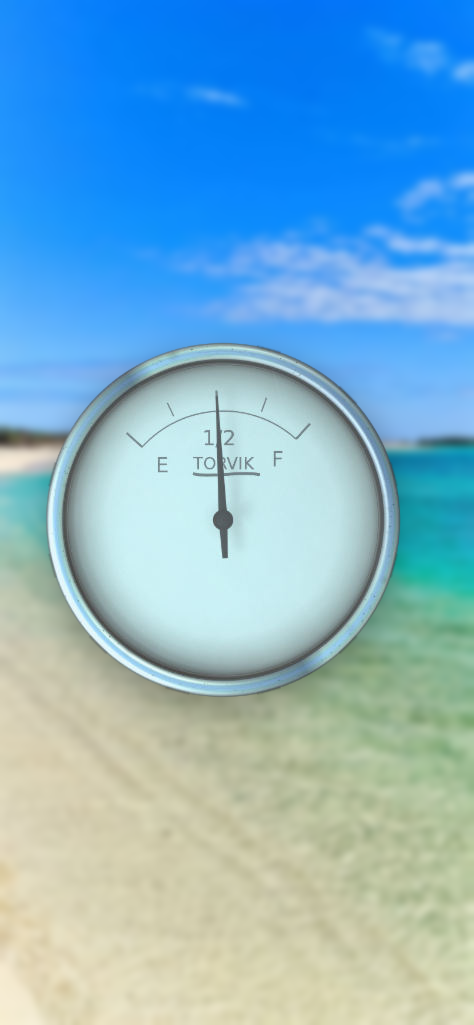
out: 0.5
